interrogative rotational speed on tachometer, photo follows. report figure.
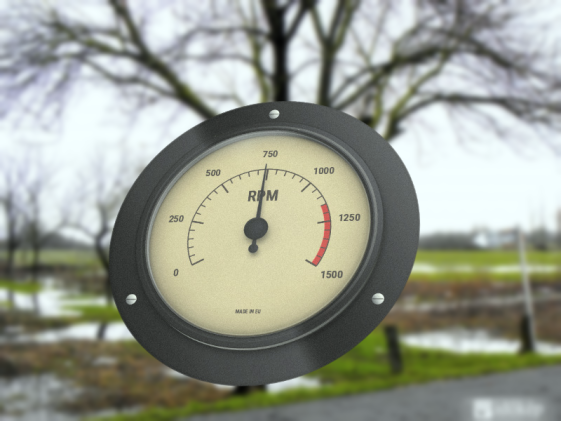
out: 750 rpm
